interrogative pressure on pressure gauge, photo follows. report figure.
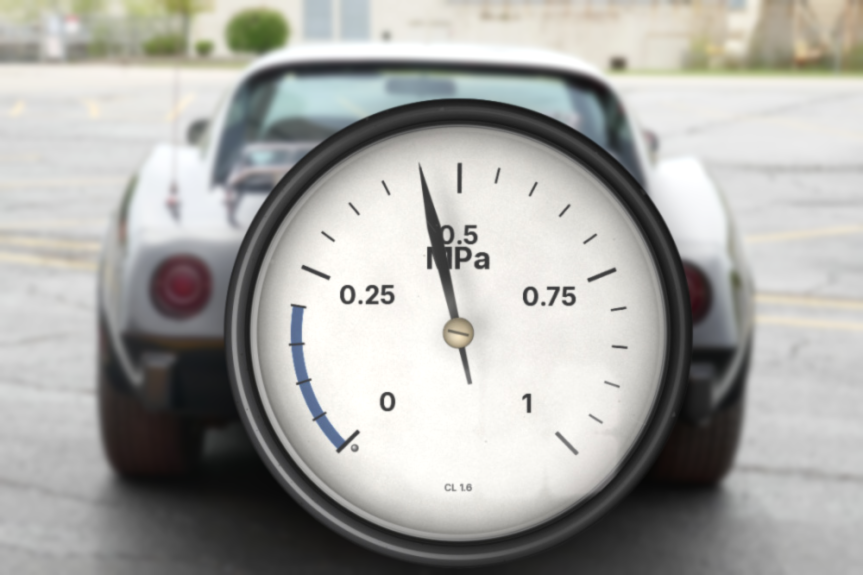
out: 0.45 MPa
